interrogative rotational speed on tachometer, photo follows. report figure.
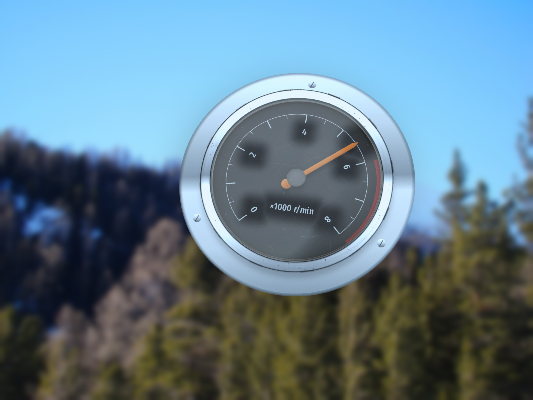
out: 5500 rpm
